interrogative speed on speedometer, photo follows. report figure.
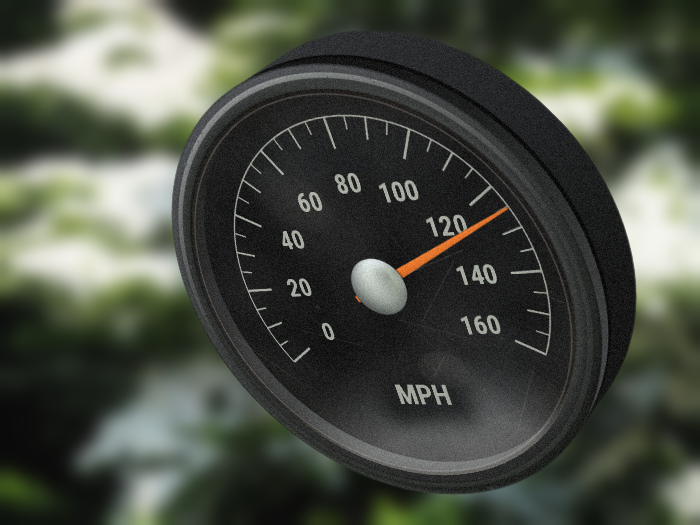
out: 125 mph
